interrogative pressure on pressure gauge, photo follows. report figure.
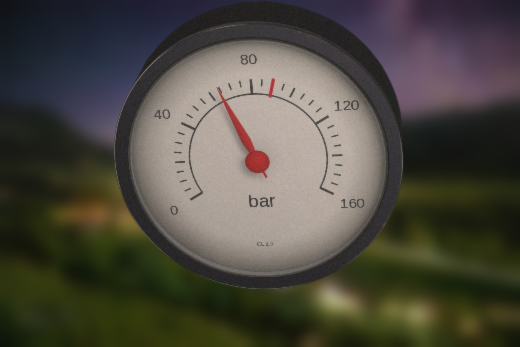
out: 65 bar
